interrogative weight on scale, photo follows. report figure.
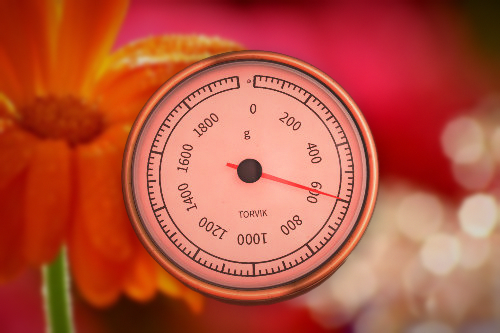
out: 600 g
